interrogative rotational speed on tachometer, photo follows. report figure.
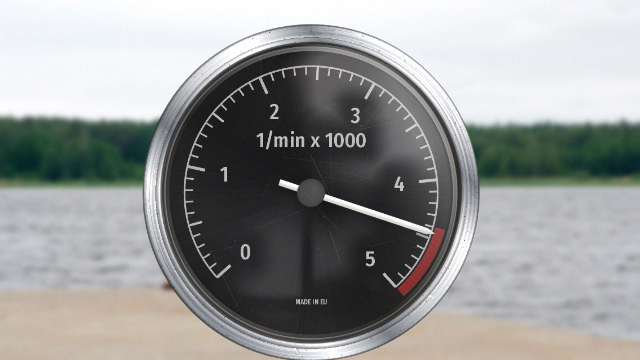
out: 4450 rpm
